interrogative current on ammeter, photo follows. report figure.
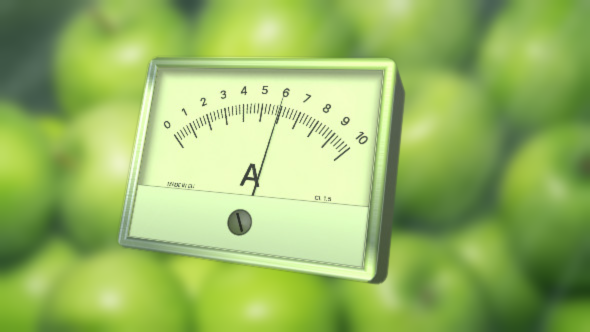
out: 6 A
